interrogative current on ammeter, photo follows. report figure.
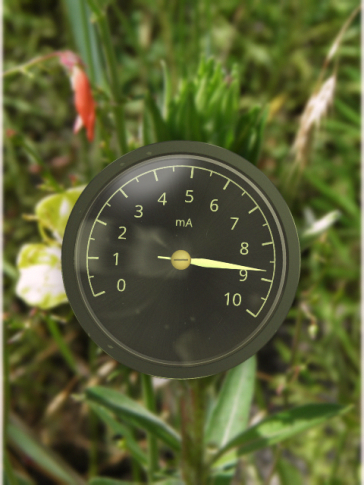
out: 8.75 mA
